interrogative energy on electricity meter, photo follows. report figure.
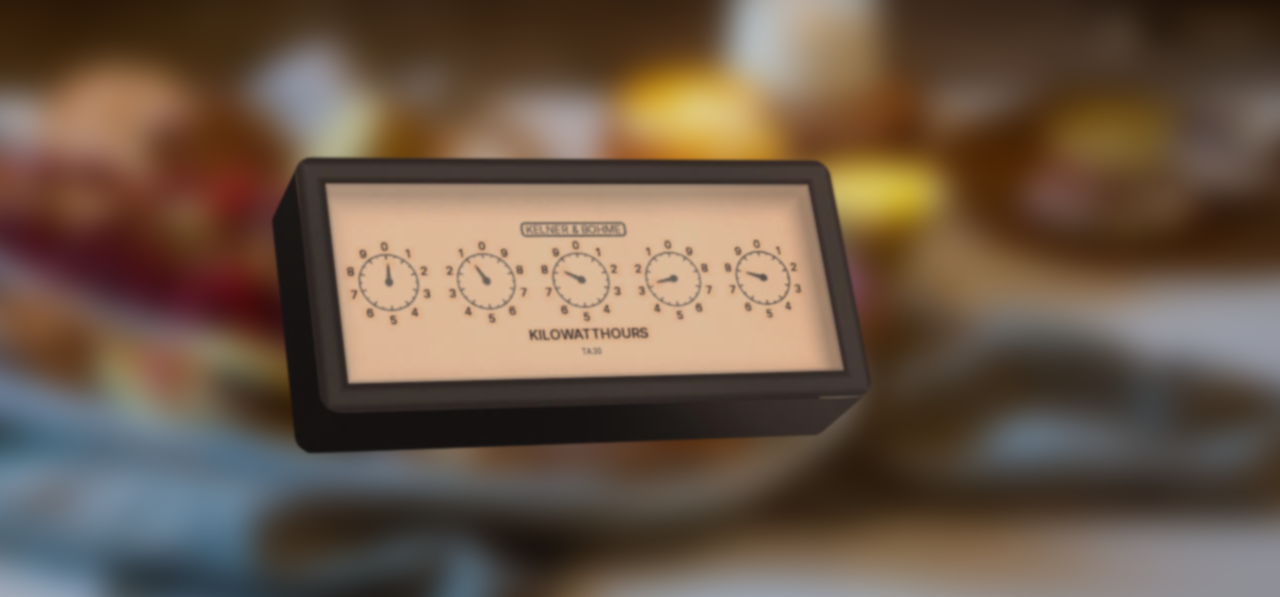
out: 828 kWh
